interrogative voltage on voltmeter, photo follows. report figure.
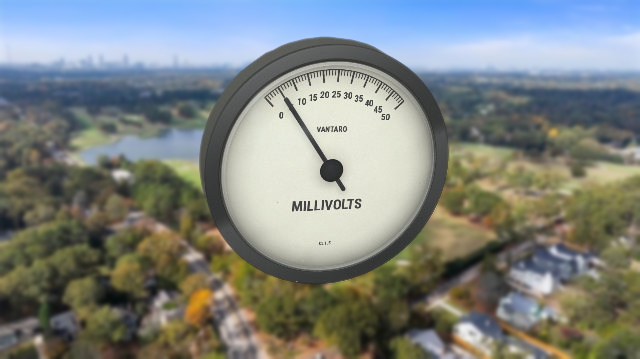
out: 5 mV
